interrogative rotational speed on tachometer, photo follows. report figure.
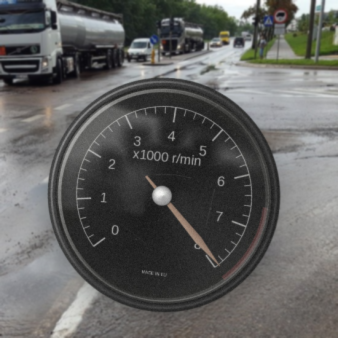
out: 7900 rpm
